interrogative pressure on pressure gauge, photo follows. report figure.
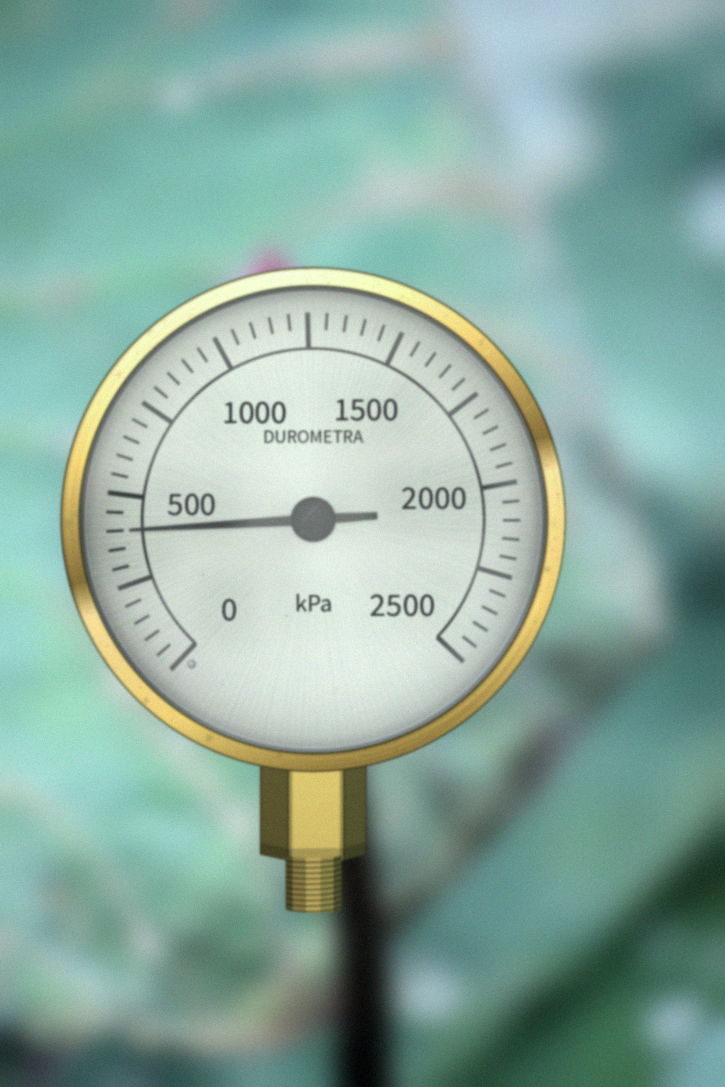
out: 400 kPa
